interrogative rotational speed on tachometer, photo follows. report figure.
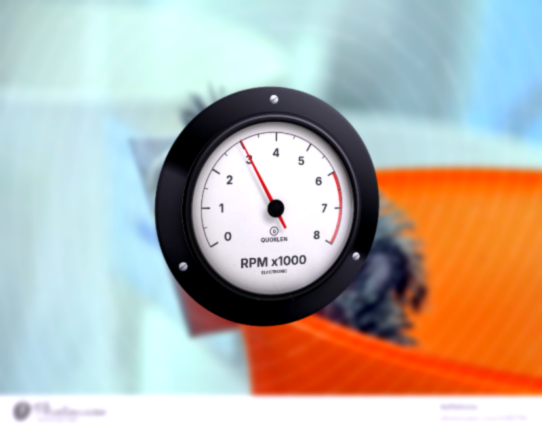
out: 3000 rpm
